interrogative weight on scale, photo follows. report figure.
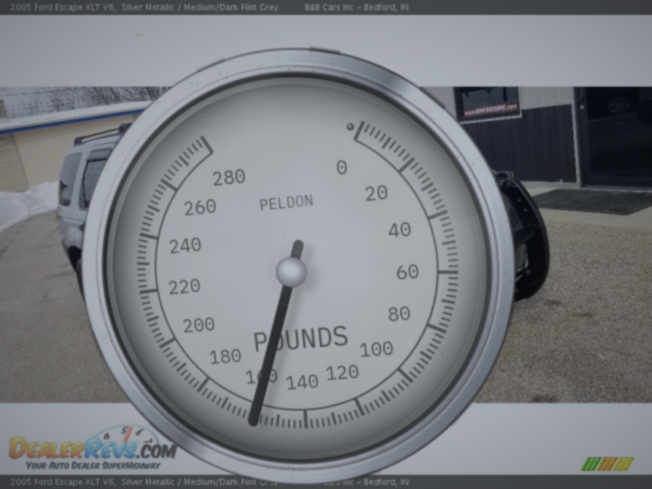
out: 158 lb
